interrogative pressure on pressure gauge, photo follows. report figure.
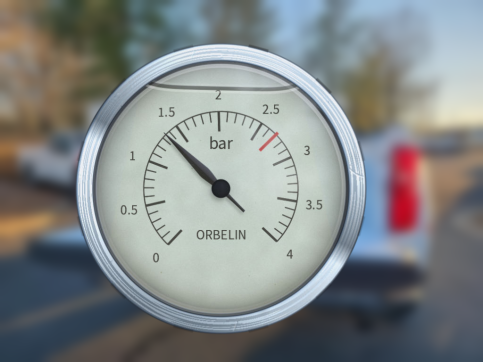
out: 1.35 bar
